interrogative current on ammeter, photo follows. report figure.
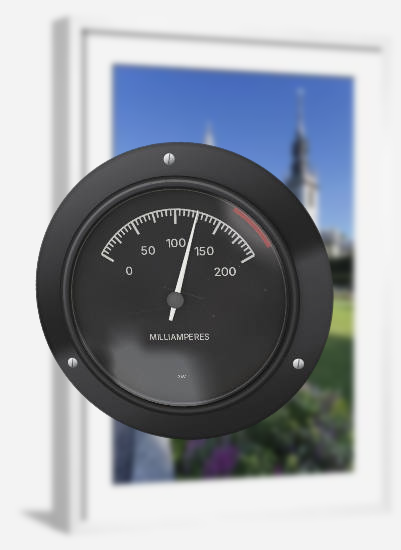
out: 125 mA
